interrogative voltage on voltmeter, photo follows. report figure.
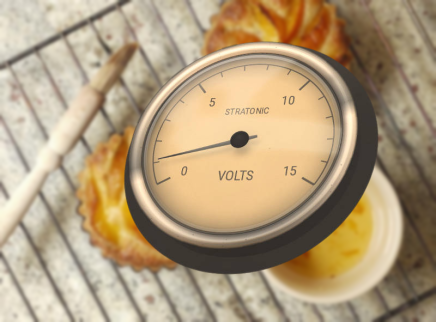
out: 1 V
